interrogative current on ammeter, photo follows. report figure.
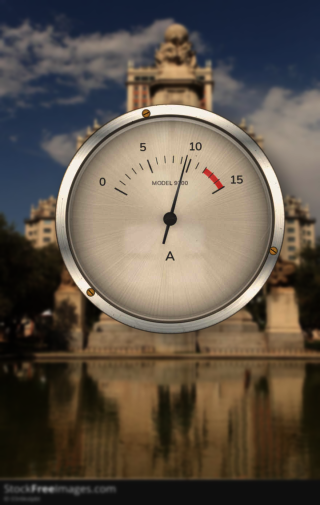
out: 9.5 A
